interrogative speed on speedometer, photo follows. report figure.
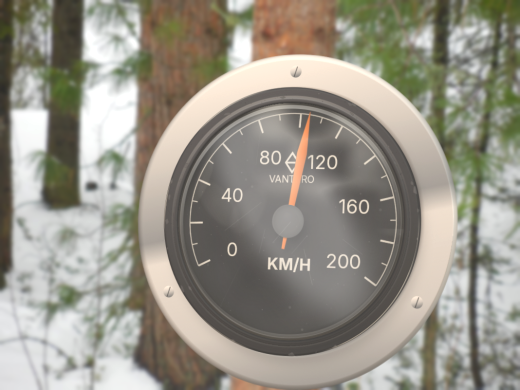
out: 105 km/h
